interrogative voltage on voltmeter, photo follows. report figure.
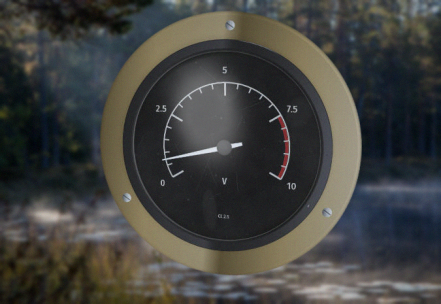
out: 0.75 V
